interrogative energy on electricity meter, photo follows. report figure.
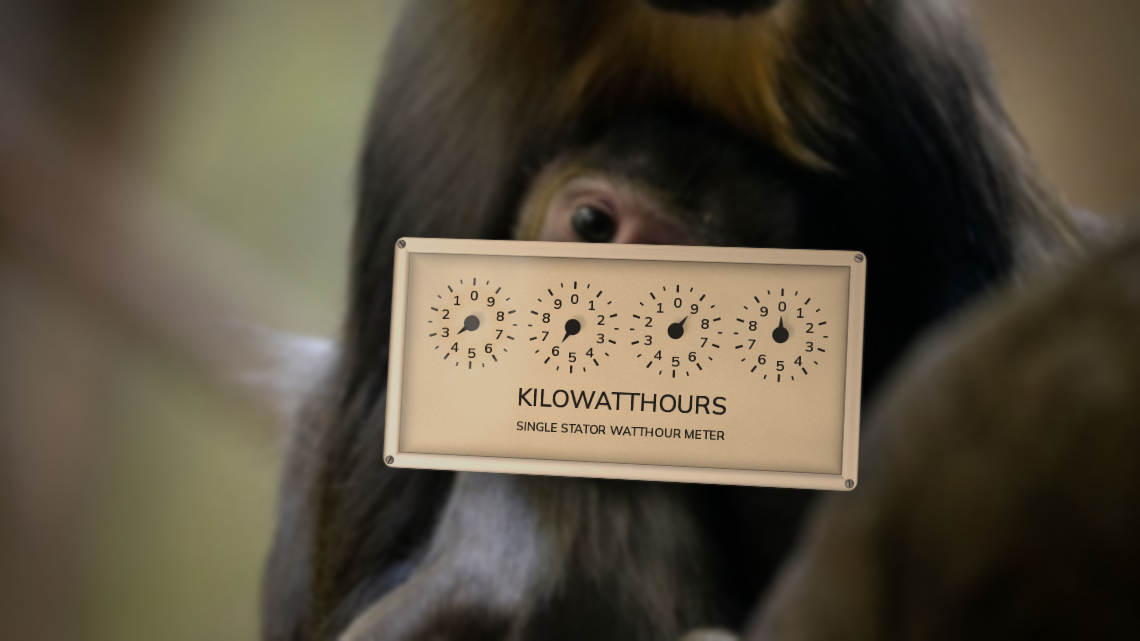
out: 3590 kWh
